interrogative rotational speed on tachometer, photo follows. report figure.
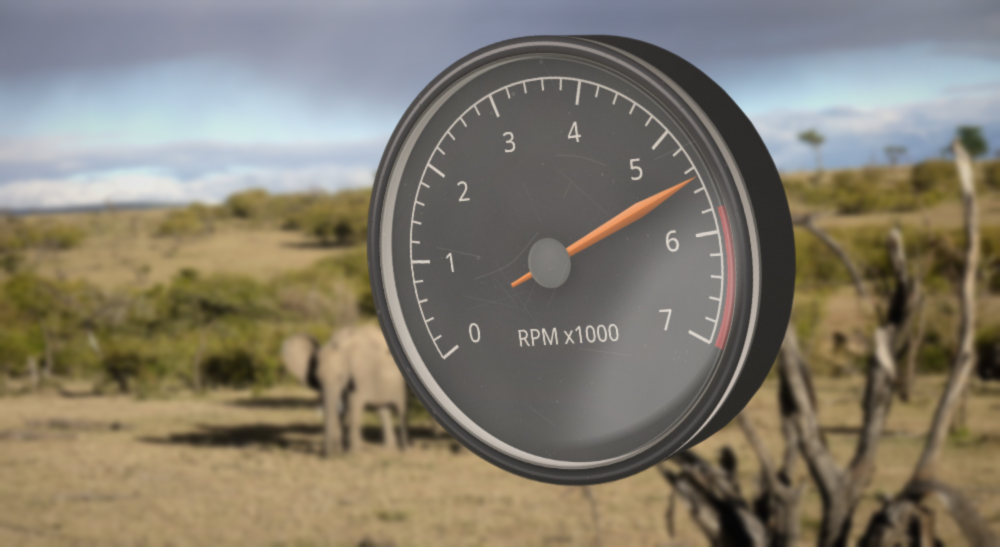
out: 5500 rpm
